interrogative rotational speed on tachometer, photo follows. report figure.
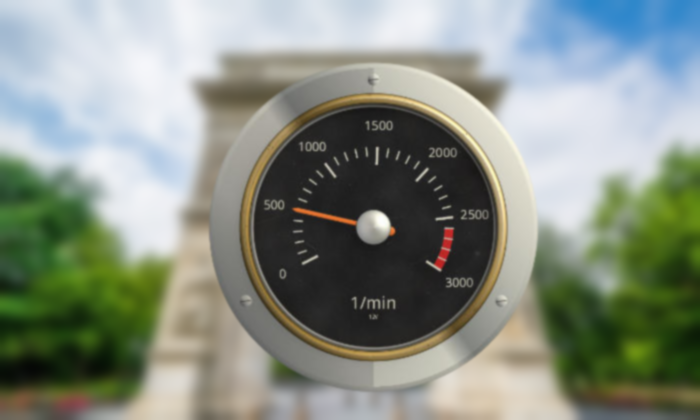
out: 500 rpm
